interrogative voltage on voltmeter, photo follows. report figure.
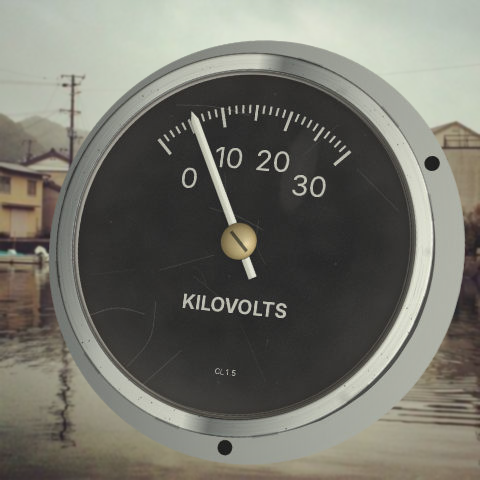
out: 6 kV
